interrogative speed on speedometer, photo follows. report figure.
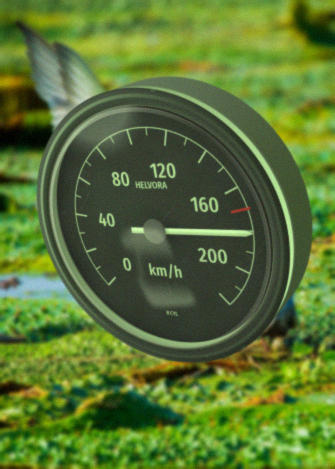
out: 180 km/h
